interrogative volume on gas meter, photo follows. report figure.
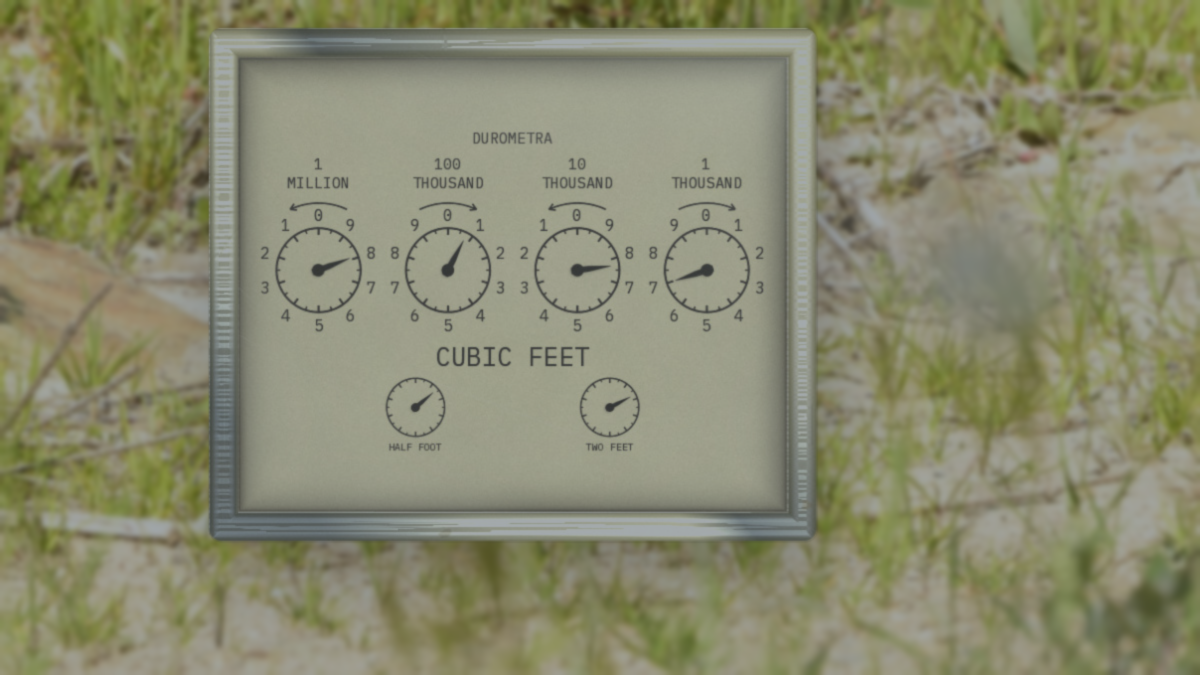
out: 807700 ft³
